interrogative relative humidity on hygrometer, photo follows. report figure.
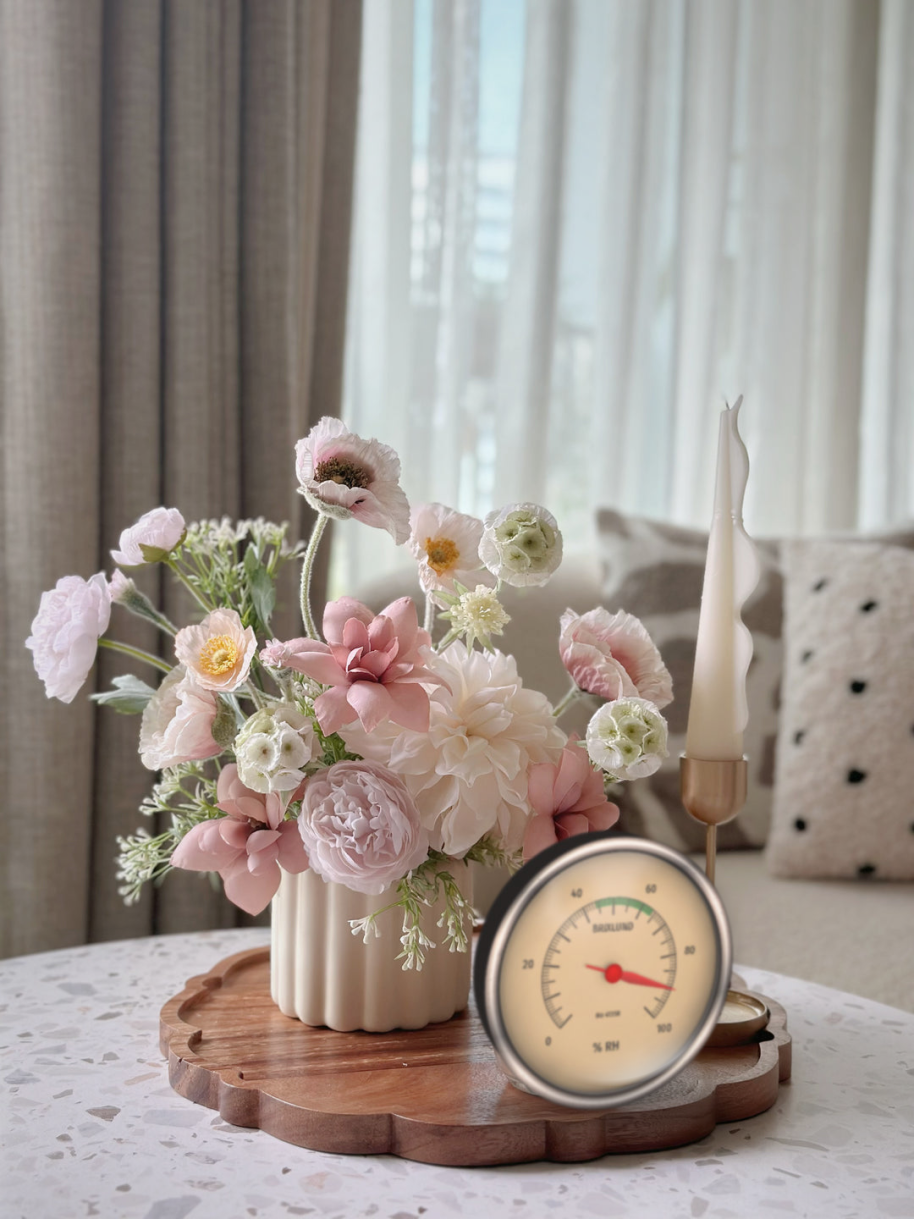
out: 90 %
